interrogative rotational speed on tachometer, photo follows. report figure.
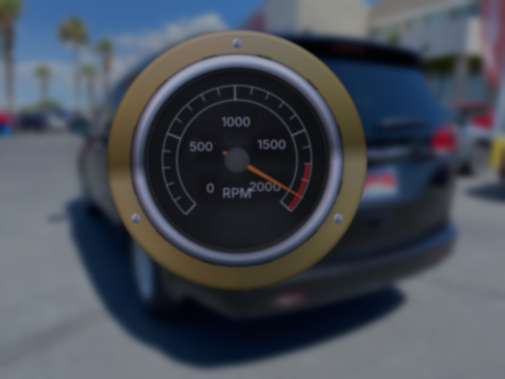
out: 1900 rpm
